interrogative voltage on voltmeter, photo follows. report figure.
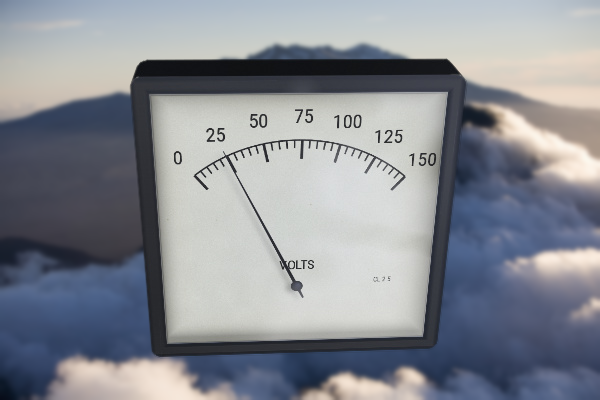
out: 25 V
